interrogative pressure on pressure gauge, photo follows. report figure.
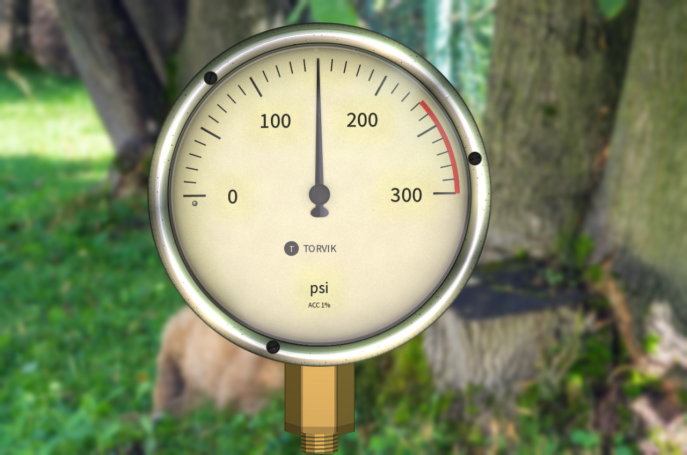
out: 150 psi
